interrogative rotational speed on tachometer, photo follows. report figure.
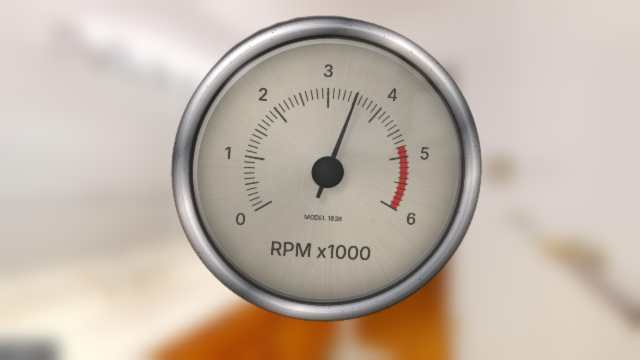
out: 3500 rpm
